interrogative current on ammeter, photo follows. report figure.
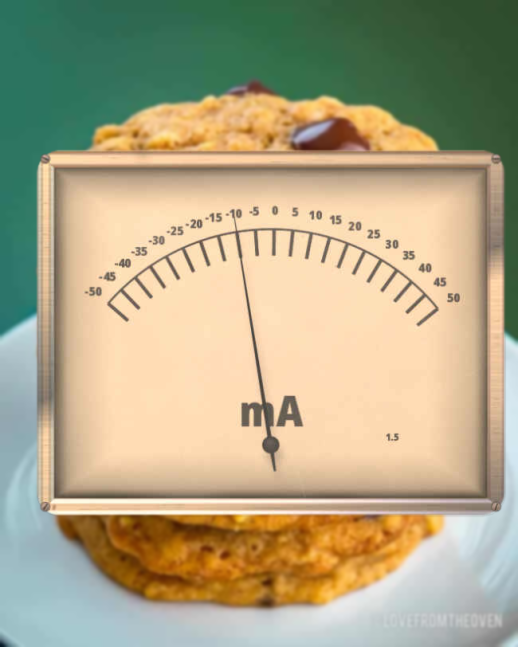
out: -10 mA
